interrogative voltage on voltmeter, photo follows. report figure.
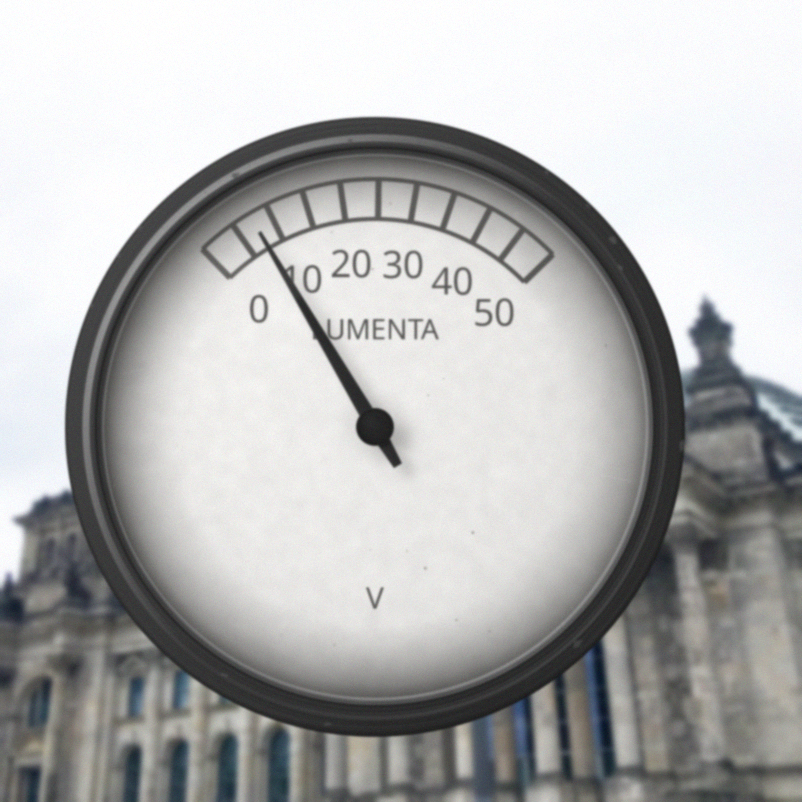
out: 7.5 V
